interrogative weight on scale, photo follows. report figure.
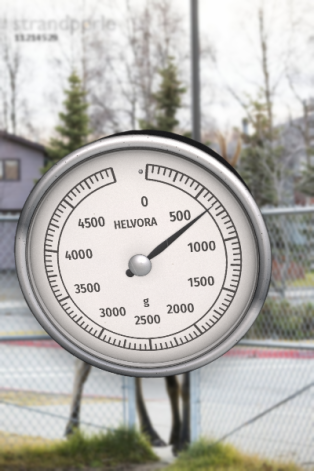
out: 650 g
